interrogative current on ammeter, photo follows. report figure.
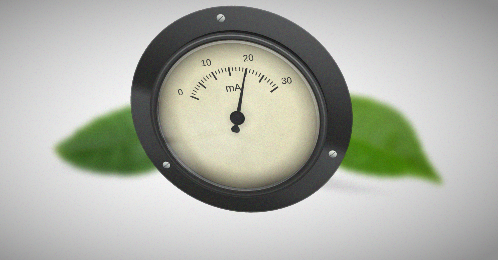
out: 20 mA
